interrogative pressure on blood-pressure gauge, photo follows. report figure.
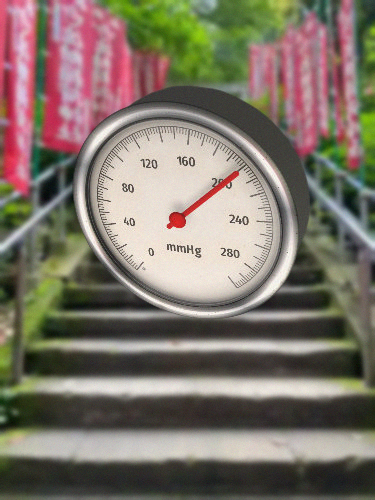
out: 200 mmHg
